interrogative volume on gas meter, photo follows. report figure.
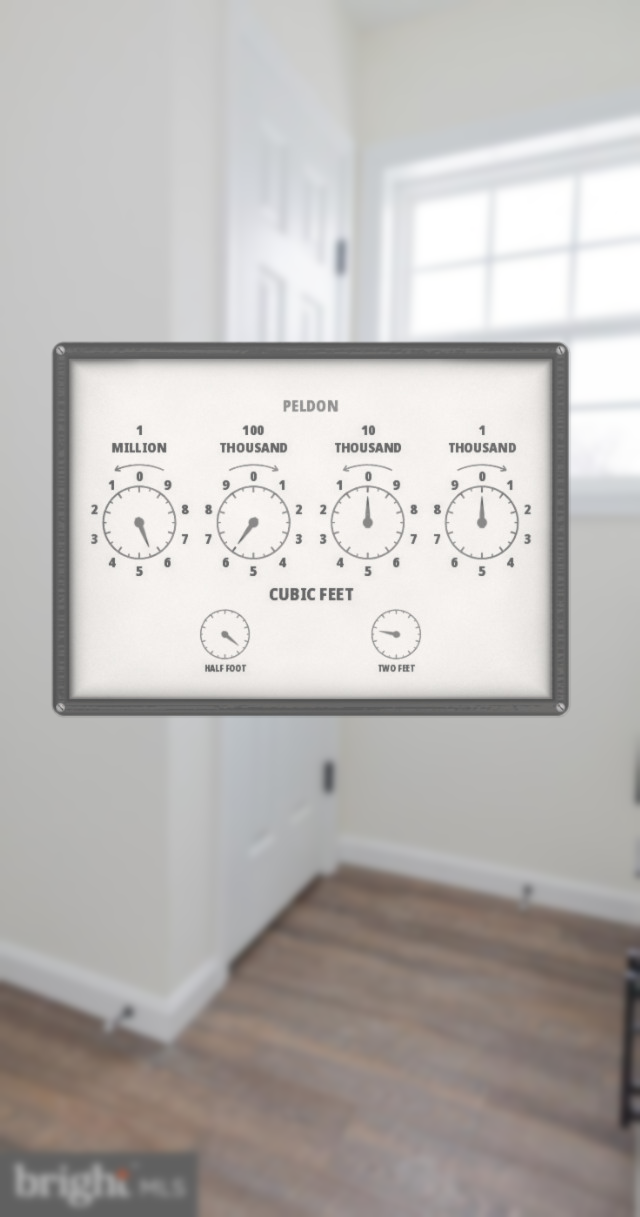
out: 560000 ft³
